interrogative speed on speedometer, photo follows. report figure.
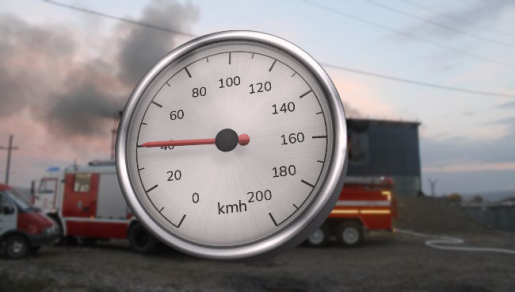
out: 40 km/h
